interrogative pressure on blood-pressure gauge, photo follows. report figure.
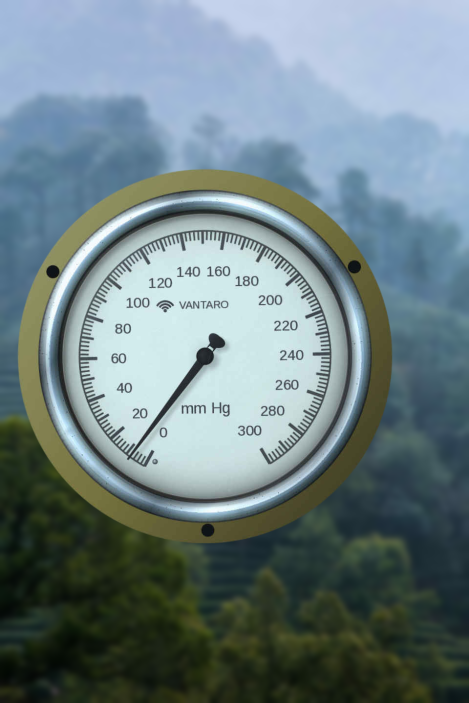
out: 8 mmHg
